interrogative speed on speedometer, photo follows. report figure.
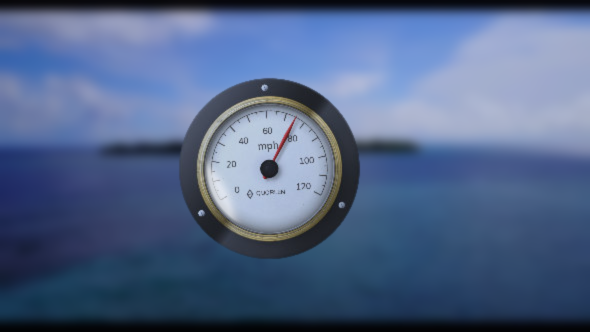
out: 75 mph
